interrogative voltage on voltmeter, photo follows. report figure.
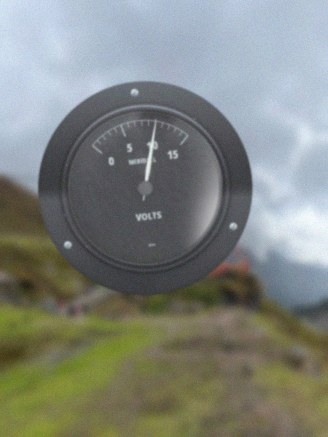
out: 10 V
